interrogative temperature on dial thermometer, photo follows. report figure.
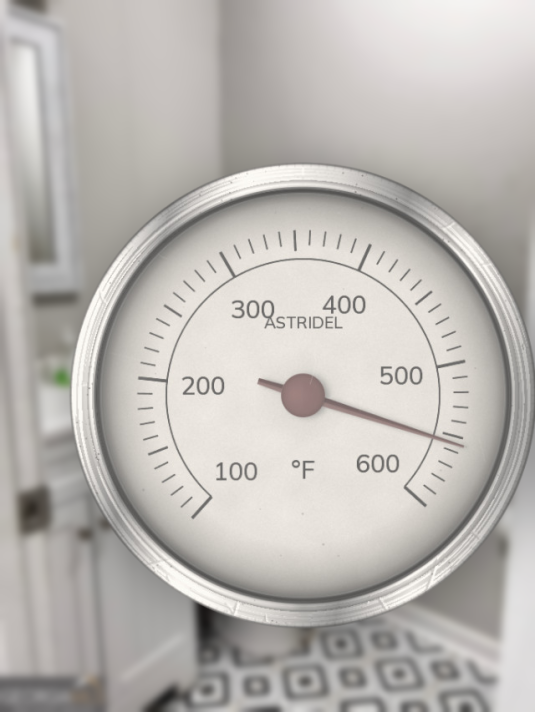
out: 555 °F
